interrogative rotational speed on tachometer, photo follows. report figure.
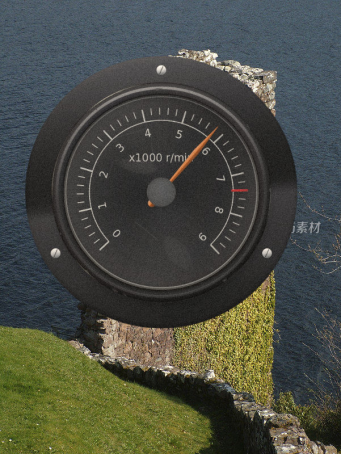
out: 5800 rpm
